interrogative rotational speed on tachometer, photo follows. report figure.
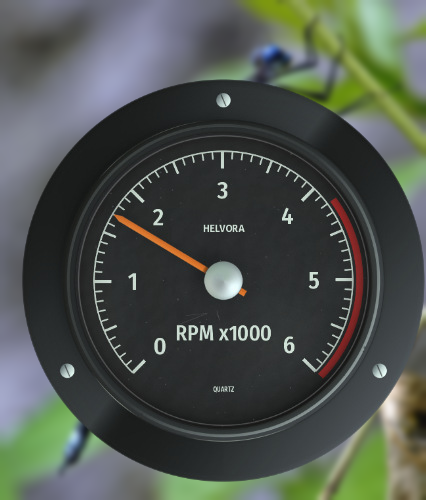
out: 1700 rpm
